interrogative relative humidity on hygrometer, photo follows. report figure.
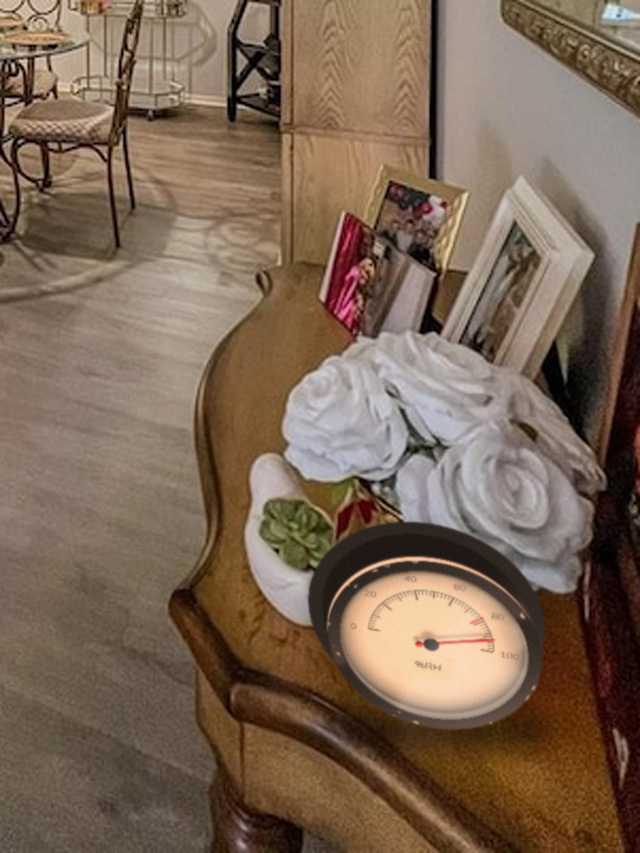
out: 90 %
